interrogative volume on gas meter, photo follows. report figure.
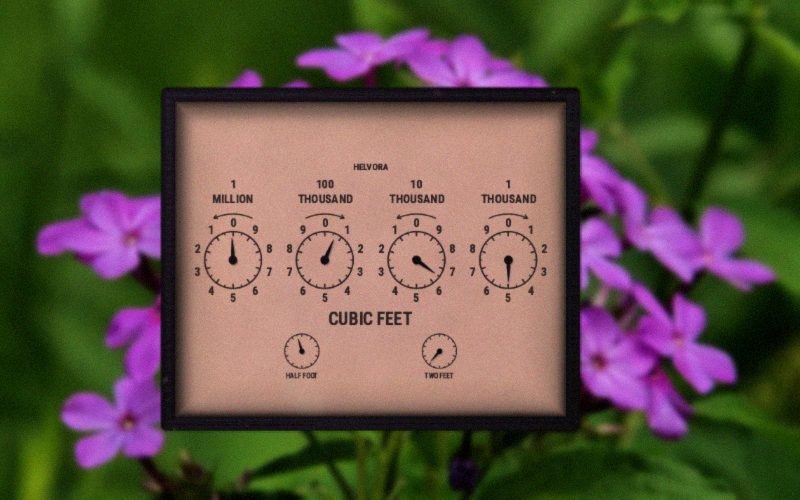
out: 6500 ft³
